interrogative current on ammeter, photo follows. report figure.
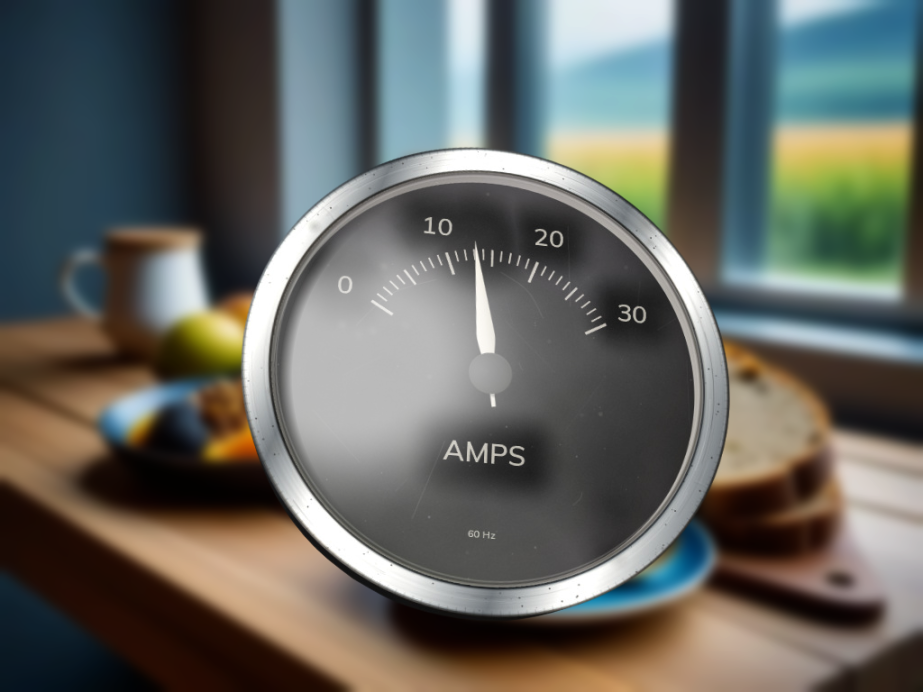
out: 13 A
